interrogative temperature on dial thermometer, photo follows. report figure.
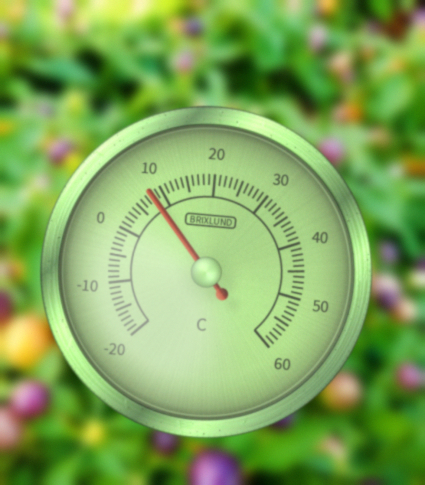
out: 8 °C
